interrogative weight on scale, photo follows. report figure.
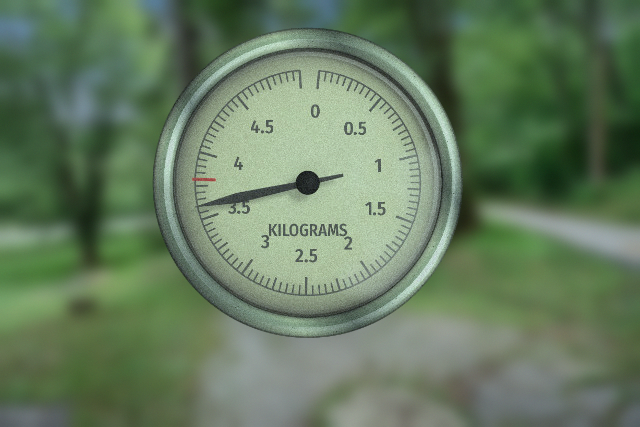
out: 3.6 kg
